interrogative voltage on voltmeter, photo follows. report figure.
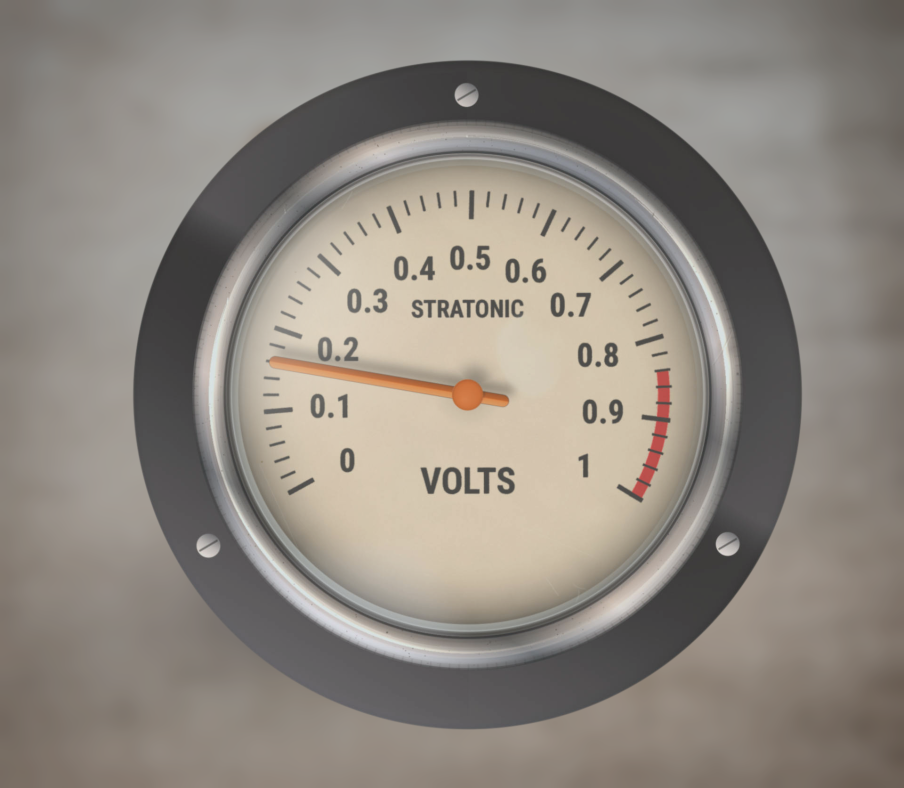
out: 0.16 V
